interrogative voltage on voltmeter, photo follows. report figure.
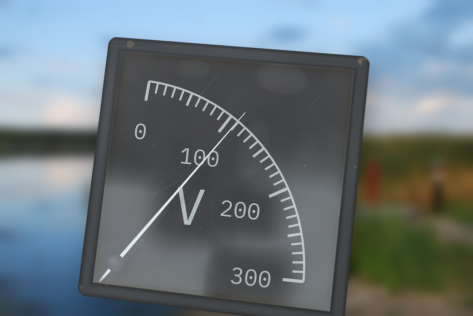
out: 110 V
